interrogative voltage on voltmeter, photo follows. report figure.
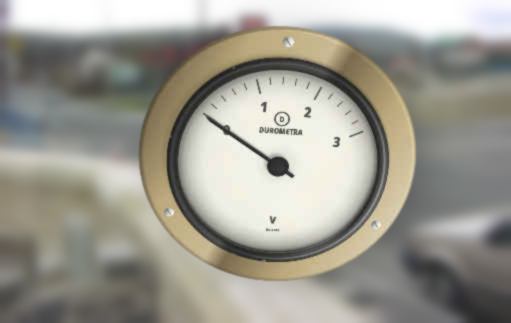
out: 0 V
